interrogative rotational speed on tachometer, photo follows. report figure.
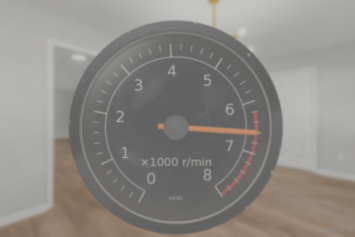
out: 6600 rpm
